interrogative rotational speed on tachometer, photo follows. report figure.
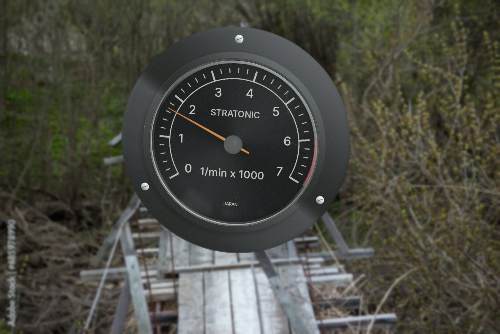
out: 1700 rpm
